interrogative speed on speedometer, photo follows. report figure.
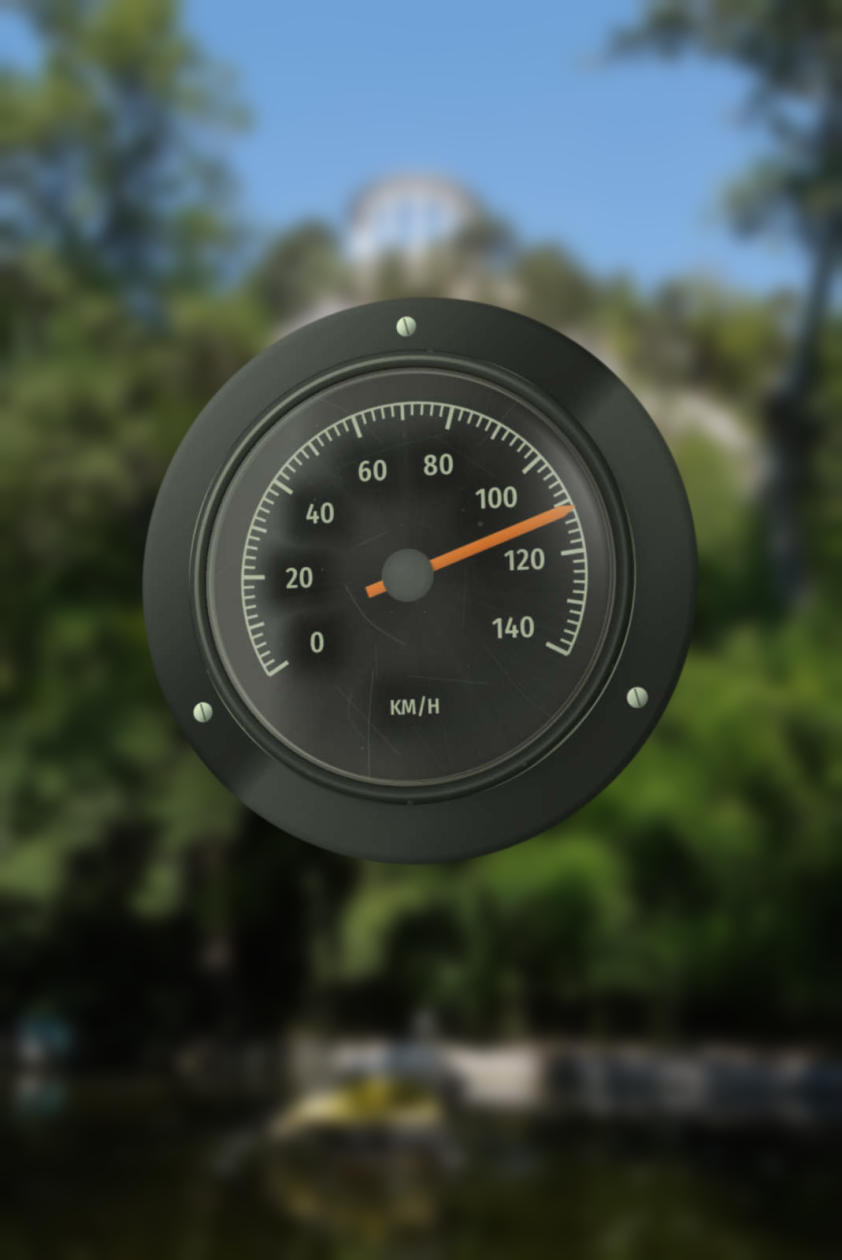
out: 112 km/h
